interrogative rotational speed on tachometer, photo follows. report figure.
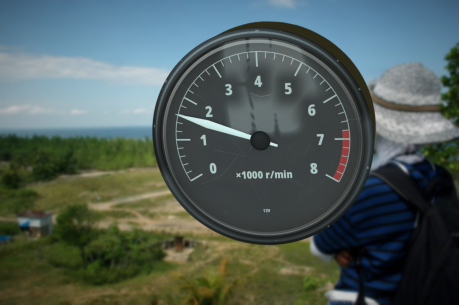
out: 1600 rpm
